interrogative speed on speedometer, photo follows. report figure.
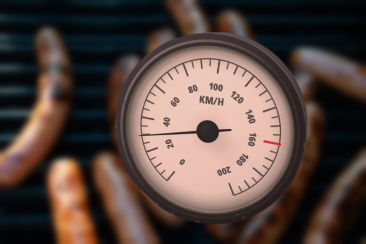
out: 30 km/h
